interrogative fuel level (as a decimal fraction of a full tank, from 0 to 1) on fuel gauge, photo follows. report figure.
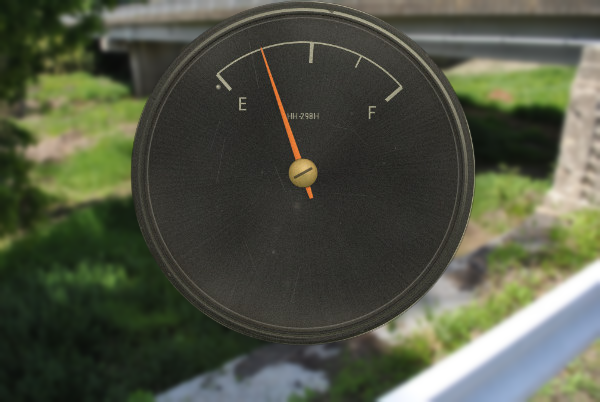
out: 0.25
